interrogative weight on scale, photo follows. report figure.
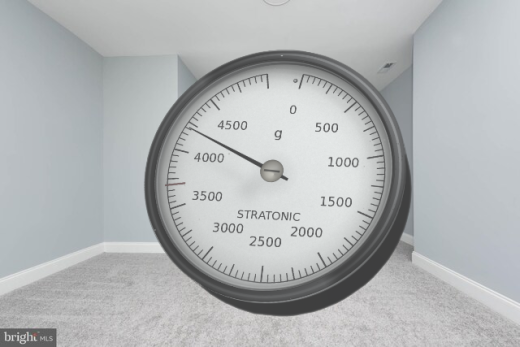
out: 4200 g
